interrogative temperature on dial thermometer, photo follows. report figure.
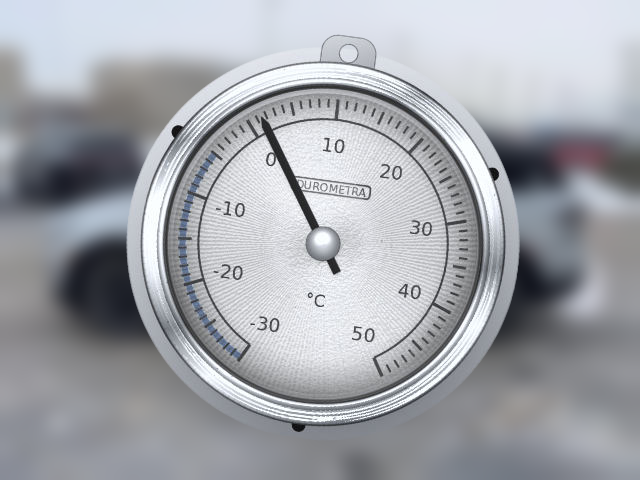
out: 1.5 °C
